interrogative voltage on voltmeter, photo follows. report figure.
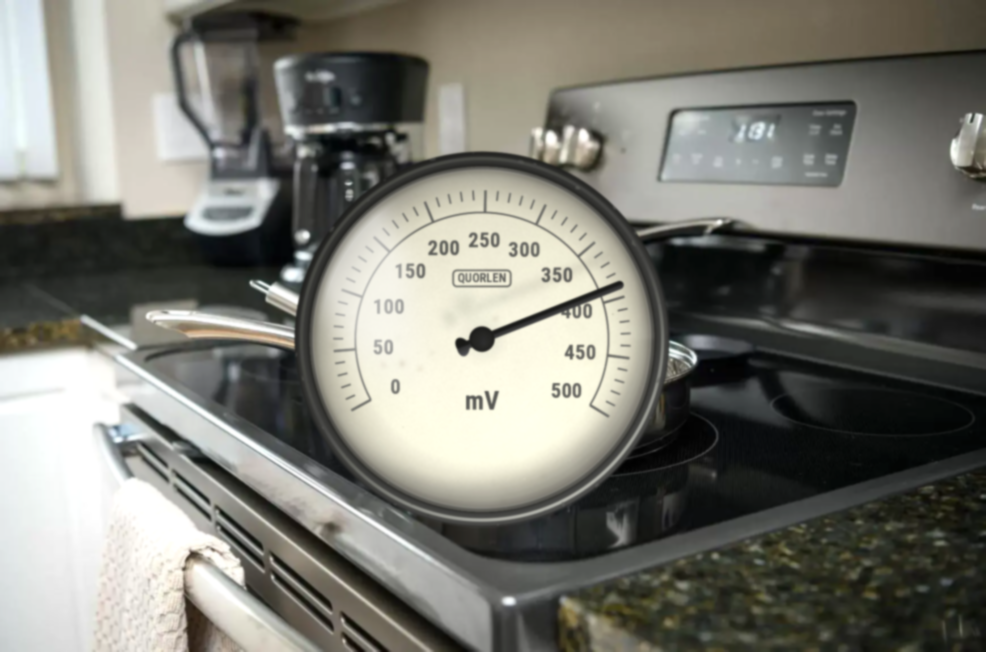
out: 390 mV
